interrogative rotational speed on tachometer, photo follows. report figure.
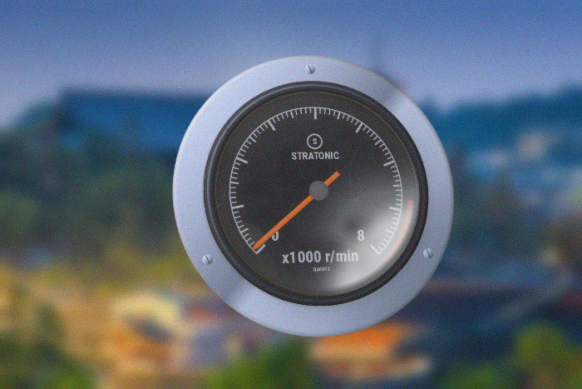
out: 100 rpm
